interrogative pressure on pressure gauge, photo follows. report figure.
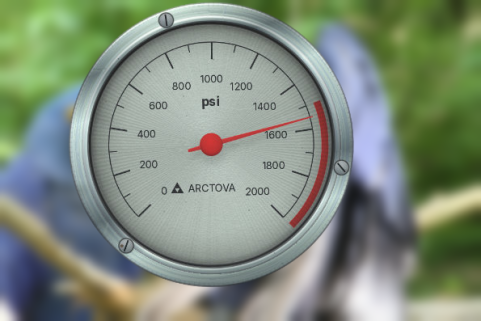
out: 1550 psi
